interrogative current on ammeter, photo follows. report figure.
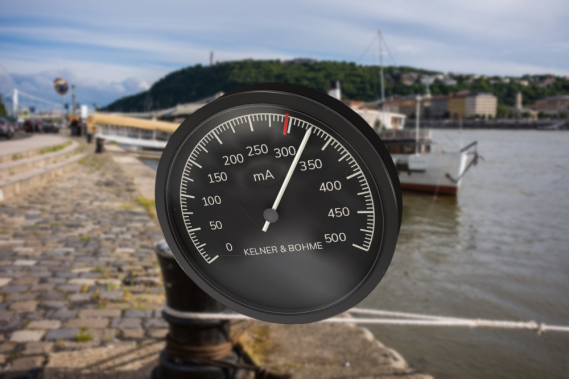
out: 325 mA
